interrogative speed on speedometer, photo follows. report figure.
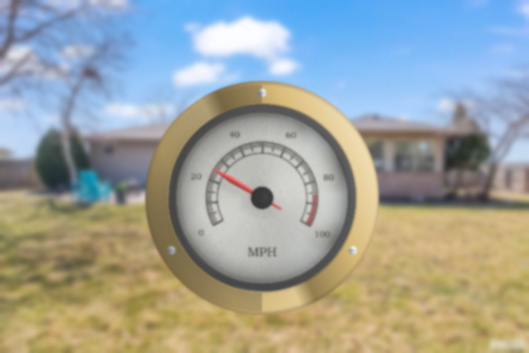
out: 25 mph
